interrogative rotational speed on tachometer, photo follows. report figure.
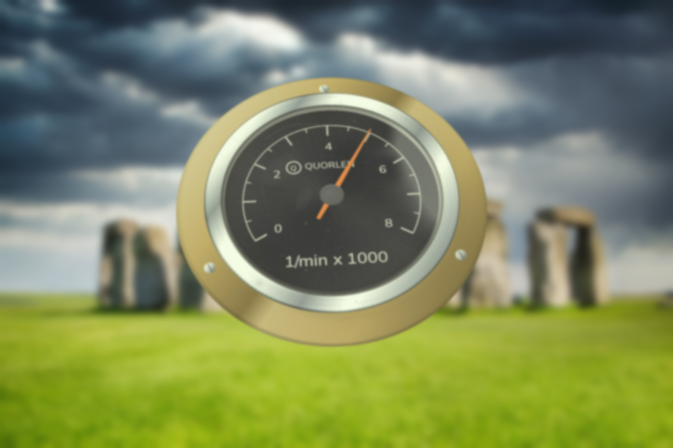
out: 5000 rpm
